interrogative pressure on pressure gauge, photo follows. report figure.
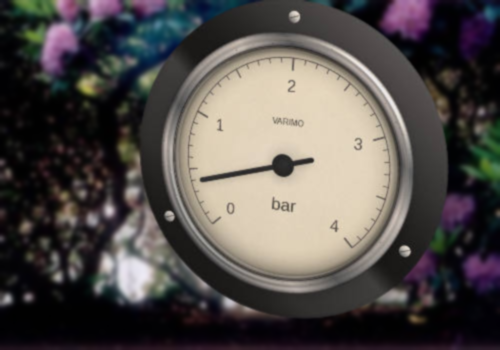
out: 0.4 bar
